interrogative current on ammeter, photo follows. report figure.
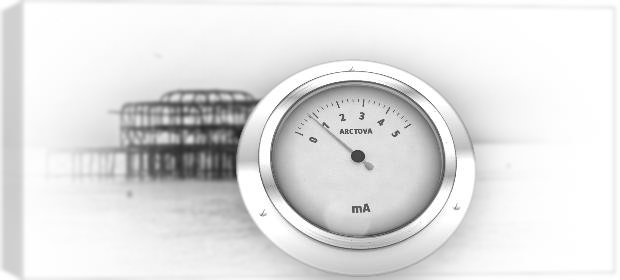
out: 0.8 mA
